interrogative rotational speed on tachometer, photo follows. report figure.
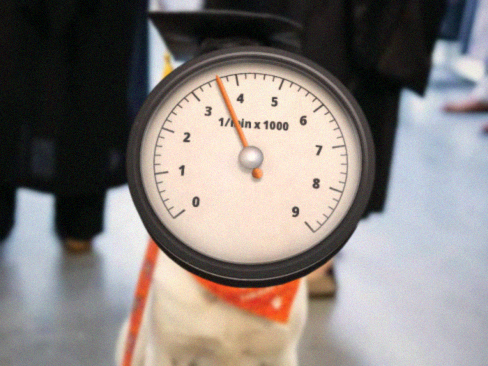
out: 3600 rpm
